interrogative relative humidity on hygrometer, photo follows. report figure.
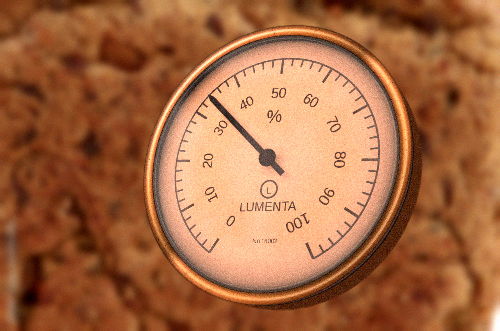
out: 34 %
